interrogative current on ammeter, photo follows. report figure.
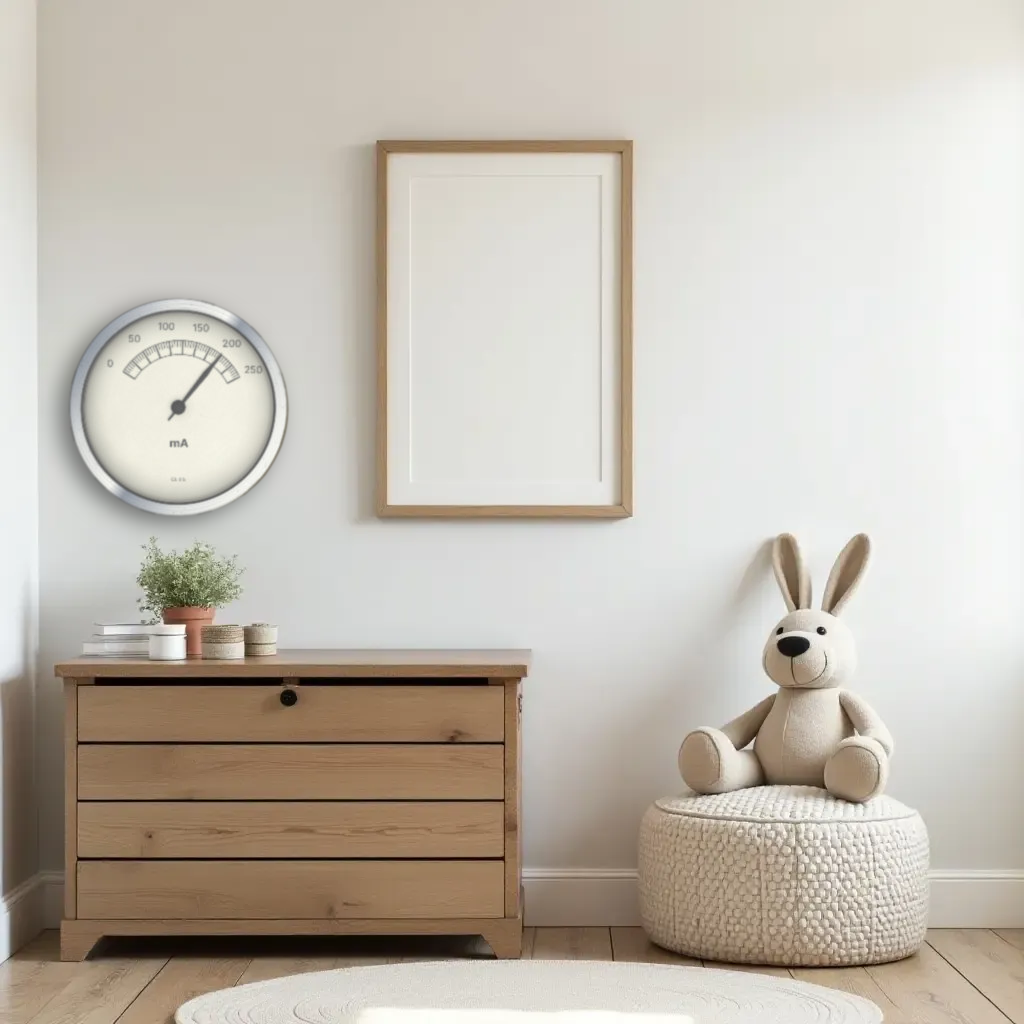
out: 200 mA
